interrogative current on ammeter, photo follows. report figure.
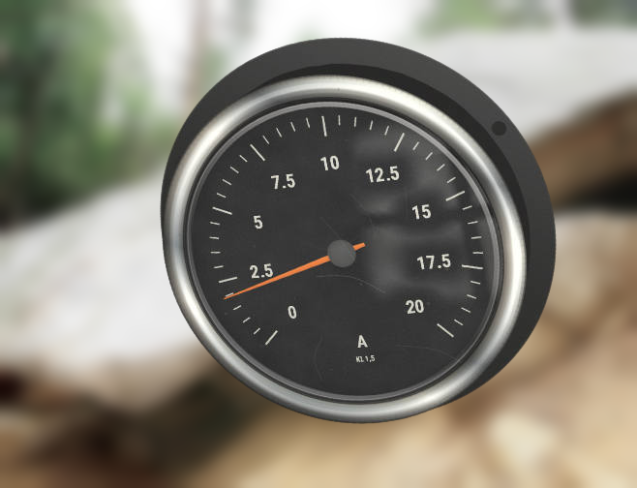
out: 2 A
